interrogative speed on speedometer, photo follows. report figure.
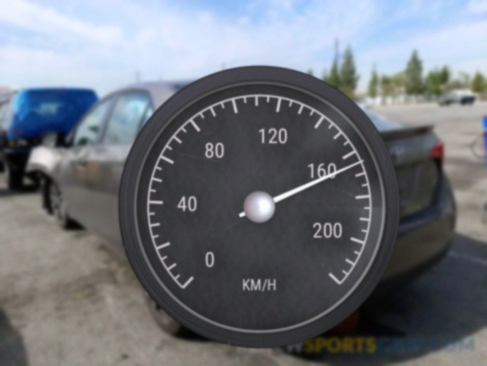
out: 165 km/h
